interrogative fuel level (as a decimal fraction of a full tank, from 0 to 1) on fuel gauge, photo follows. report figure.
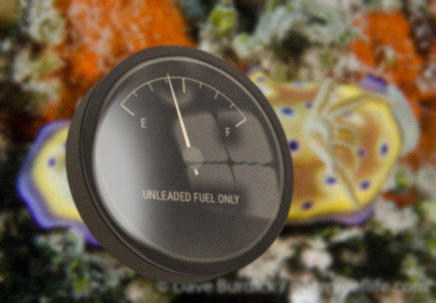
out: 0.375
